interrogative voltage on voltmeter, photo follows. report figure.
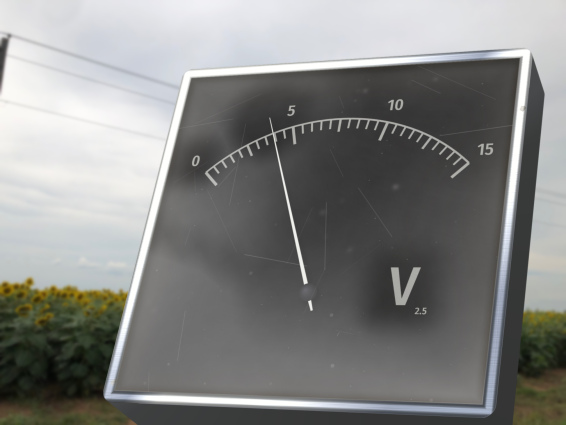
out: 4 V
